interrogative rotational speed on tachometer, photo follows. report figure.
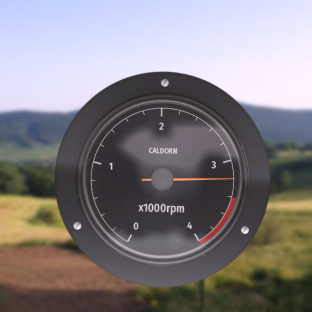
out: 3200 rpm
